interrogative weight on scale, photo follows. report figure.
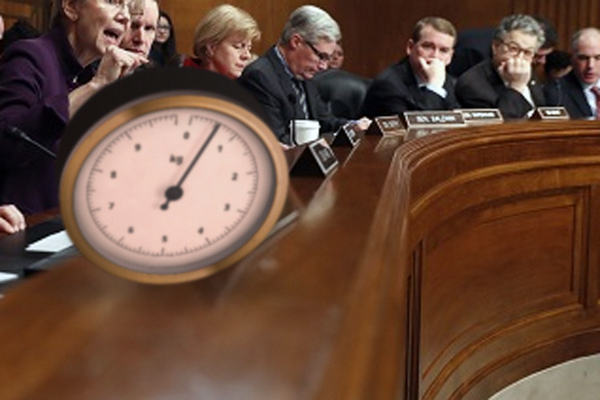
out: 0.5 kg
